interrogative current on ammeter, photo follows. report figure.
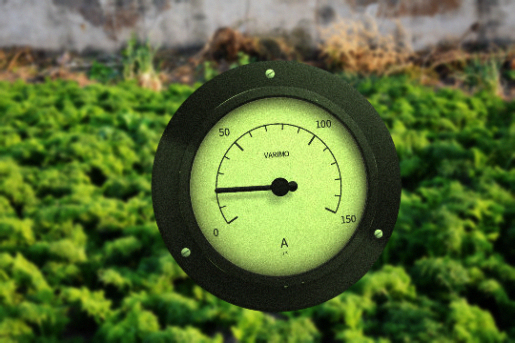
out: 20 A
